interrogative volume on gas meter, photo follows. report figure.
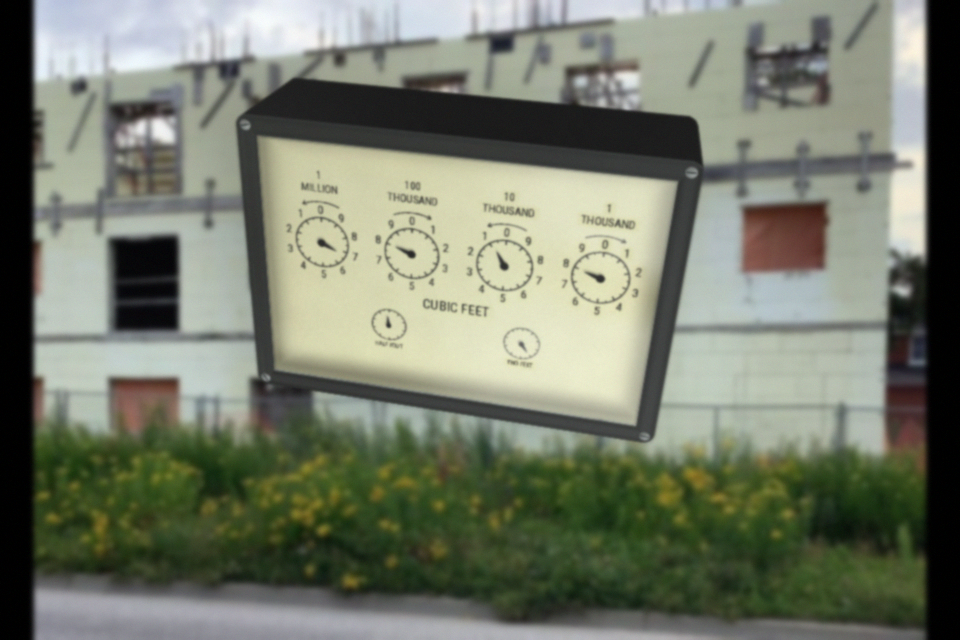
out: 680800 ft³
